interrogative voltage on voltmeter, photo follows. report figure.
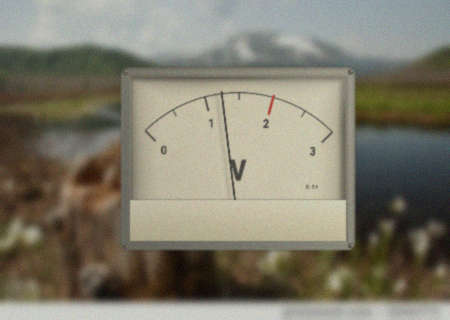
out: 1.25 V
